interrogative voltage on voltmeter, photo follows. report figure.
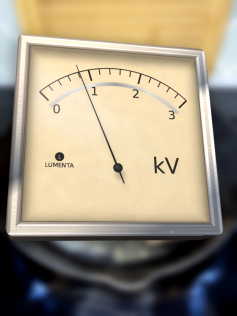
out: 0.8 kV
